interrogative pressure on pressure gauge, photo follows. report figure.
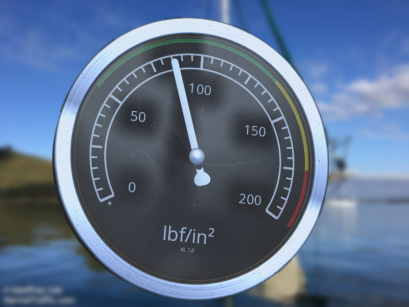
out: 85 psi
